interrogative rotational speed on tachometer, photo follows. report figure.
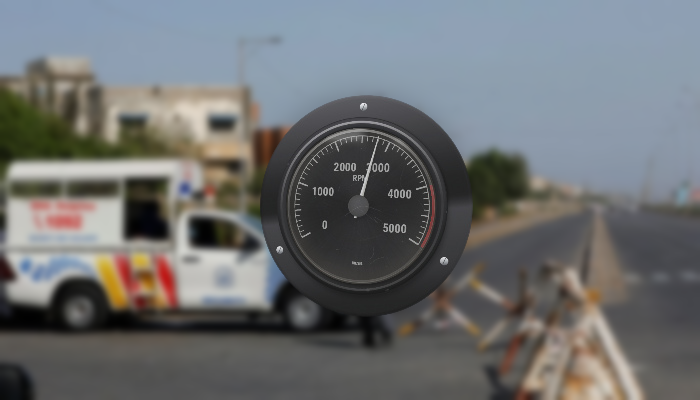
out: 2800 rpm
